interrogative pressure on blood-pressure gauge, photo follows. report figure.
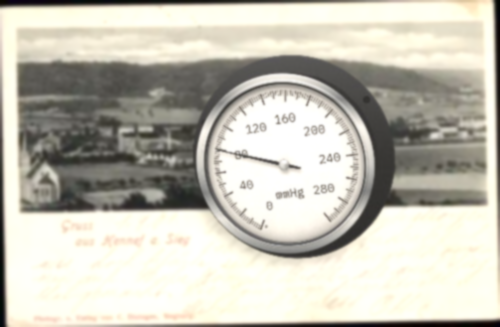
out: 80 mmHg
